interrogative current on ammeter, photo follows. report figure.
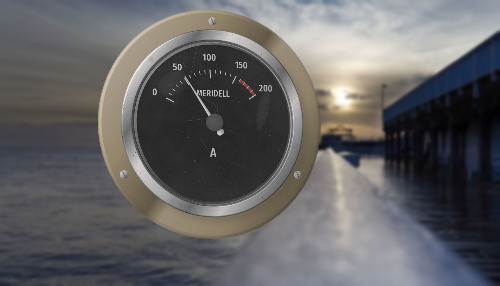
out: 50 A
